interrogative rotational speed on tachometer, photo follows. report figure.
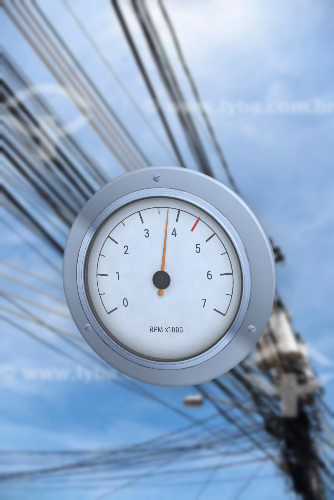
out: 3750 rpm
